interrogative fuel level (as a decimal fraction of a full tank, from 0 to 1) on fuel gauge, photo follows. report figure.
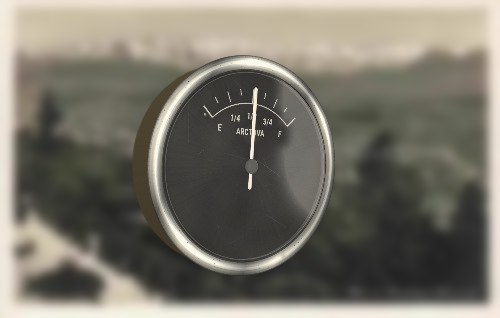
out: 0.5
